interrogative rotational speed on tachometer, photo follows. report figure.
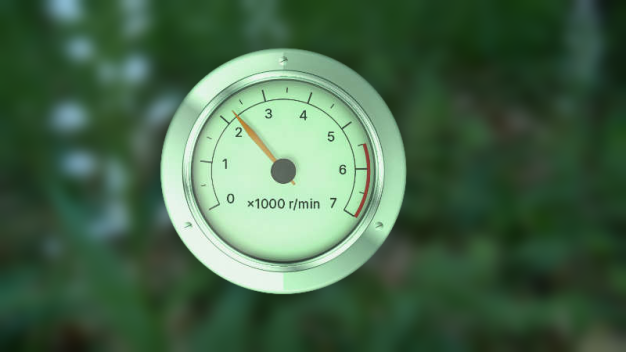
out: 2250 rpm
